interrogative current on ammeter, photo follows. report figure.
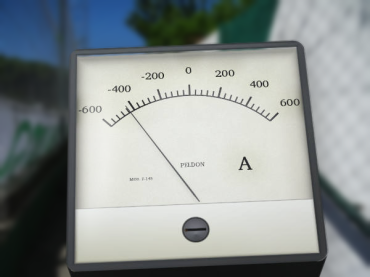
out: -440 A
